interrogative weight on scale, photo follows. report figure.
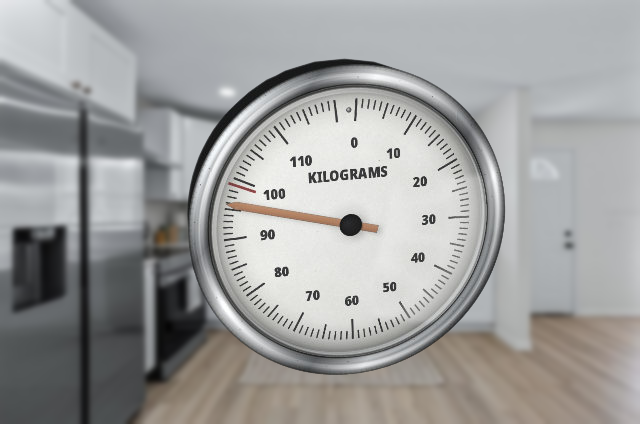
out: 96 kg
